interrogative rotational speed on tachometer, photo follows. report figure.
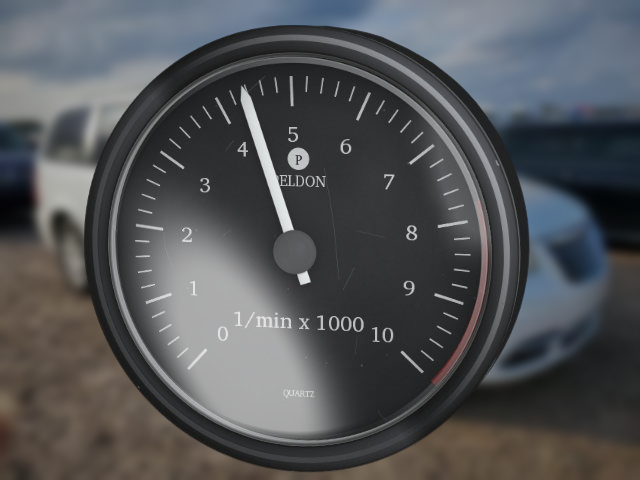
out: 4400 rpm
